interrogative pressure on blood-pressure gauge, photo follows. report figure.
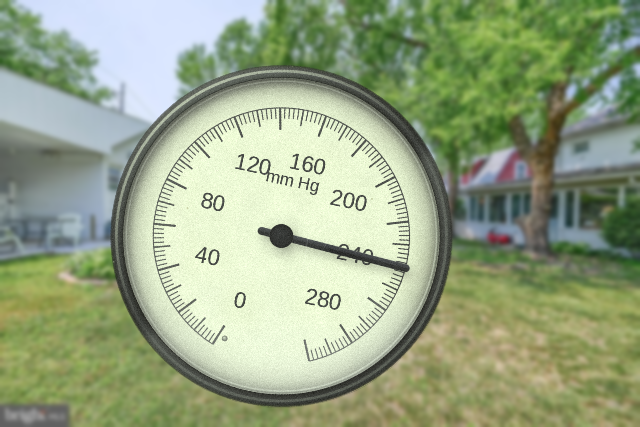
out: 240 mmHg
